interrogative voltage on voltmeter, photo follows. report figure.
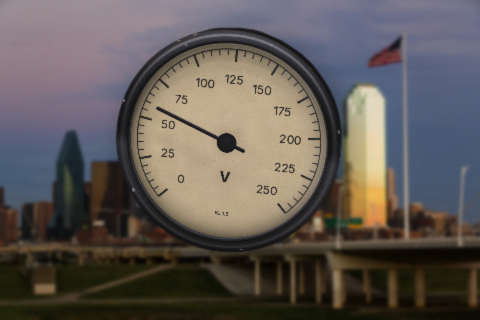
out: 60 V
